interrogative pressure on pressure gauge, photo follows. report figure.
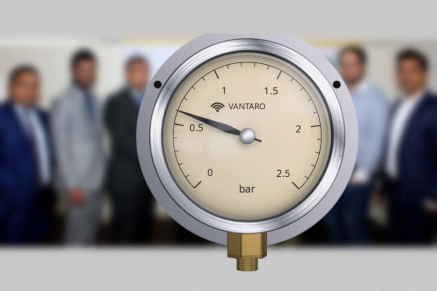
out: 0.6 bar
